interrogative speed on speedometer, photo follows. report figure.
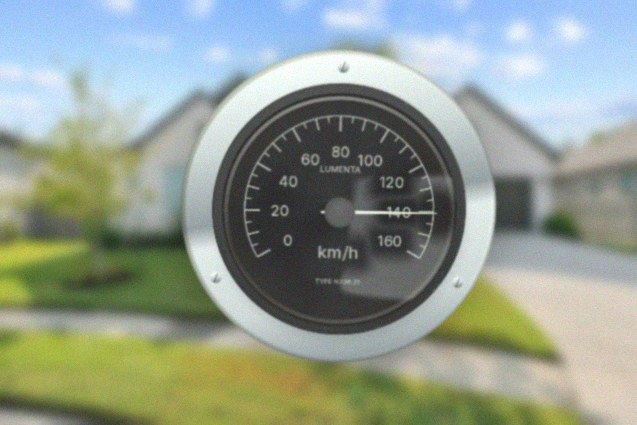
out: 140 km/h
